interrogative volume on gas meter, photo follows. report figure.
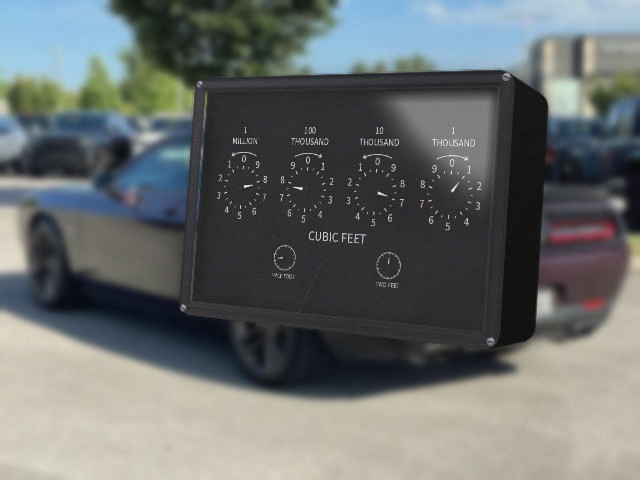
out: 777100 ft³
